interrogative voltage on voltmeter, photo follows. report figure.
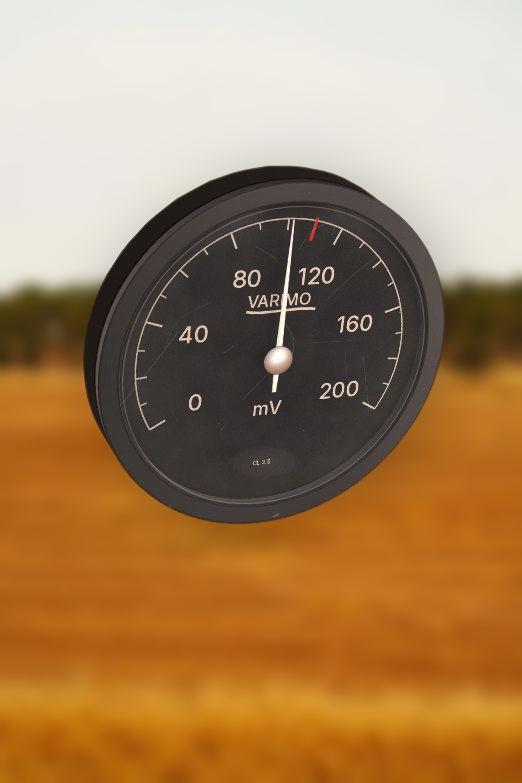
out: 100 mV
